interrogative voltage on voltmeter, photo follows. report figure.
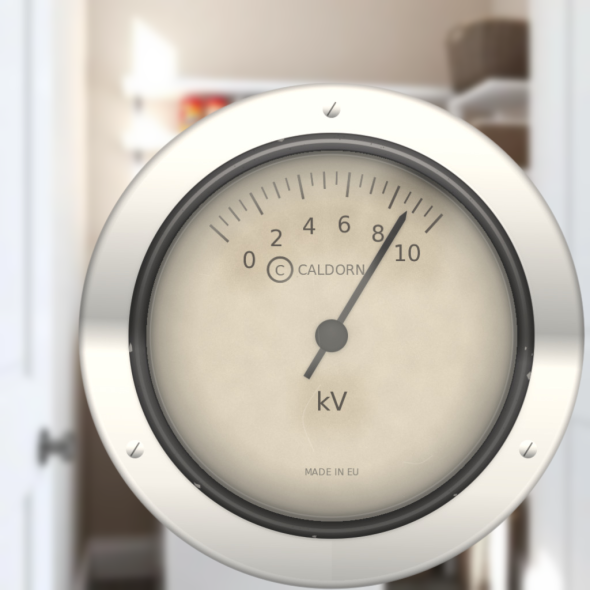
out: 8.75 kV
